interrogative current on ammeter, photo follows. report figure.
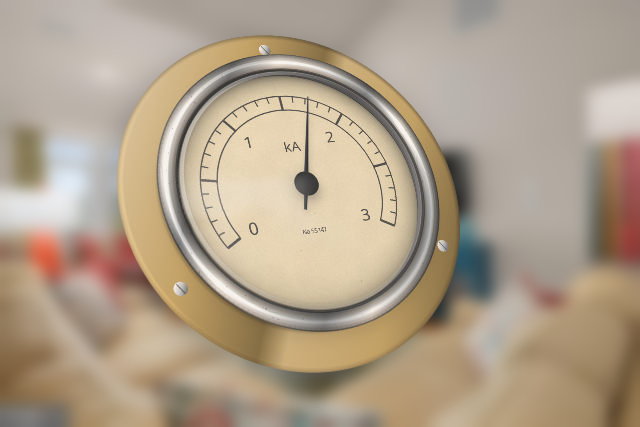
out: 1.7 kA
